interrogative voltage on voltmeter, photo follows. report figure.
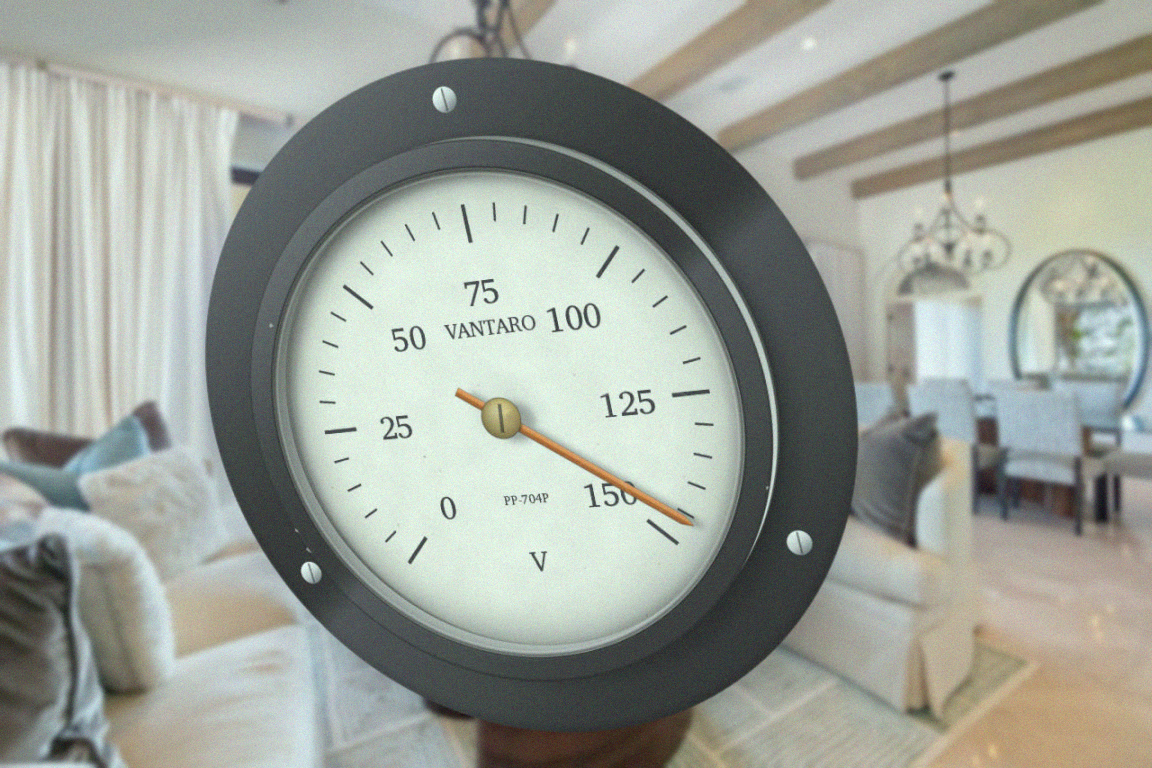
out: 145 V
